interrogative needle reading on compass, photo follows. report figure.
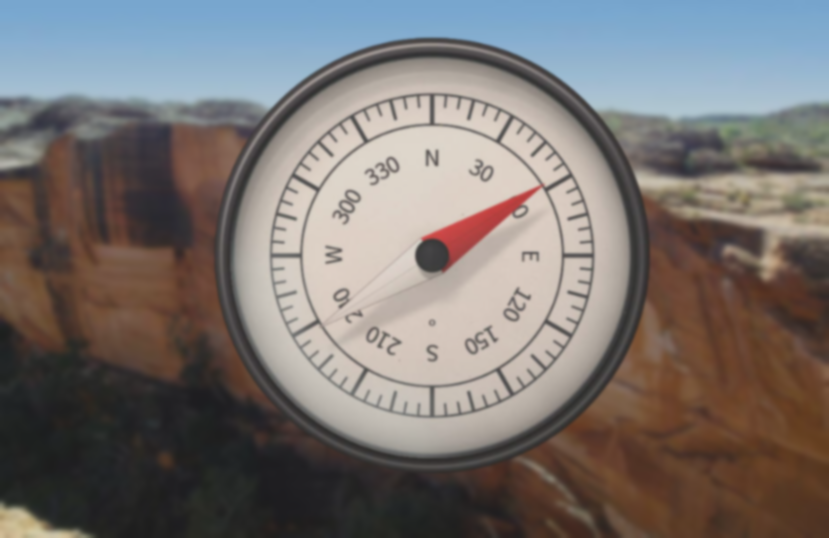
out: 57.5 °
